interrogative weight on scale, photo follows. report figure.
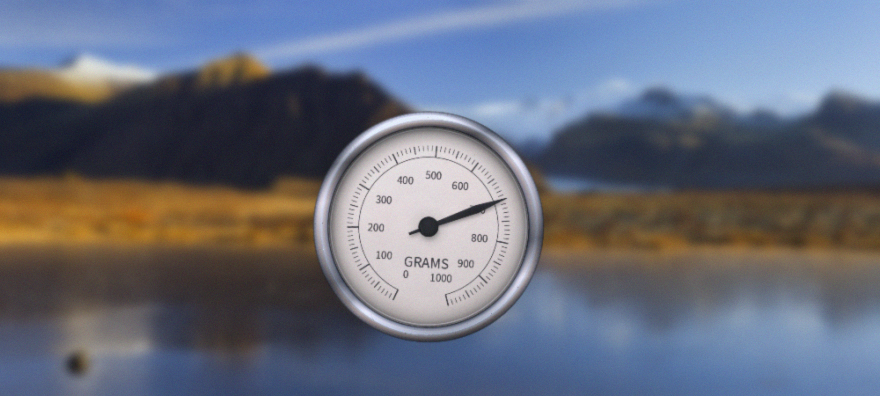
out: 700 g
